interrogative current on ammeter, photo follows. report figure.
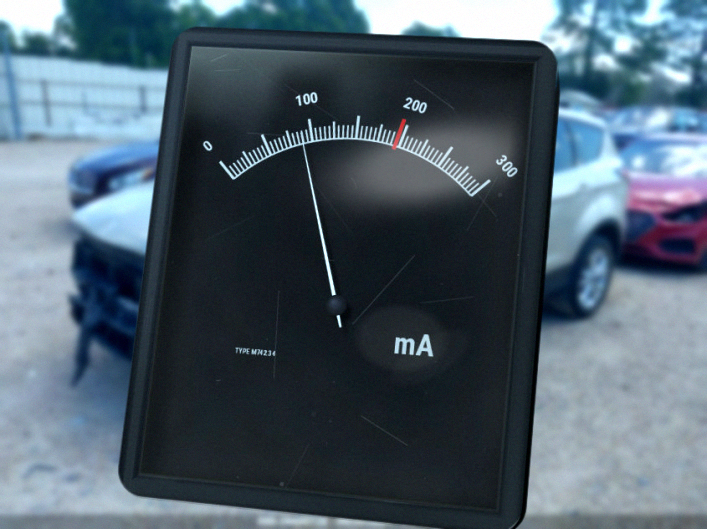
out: 90 mA
